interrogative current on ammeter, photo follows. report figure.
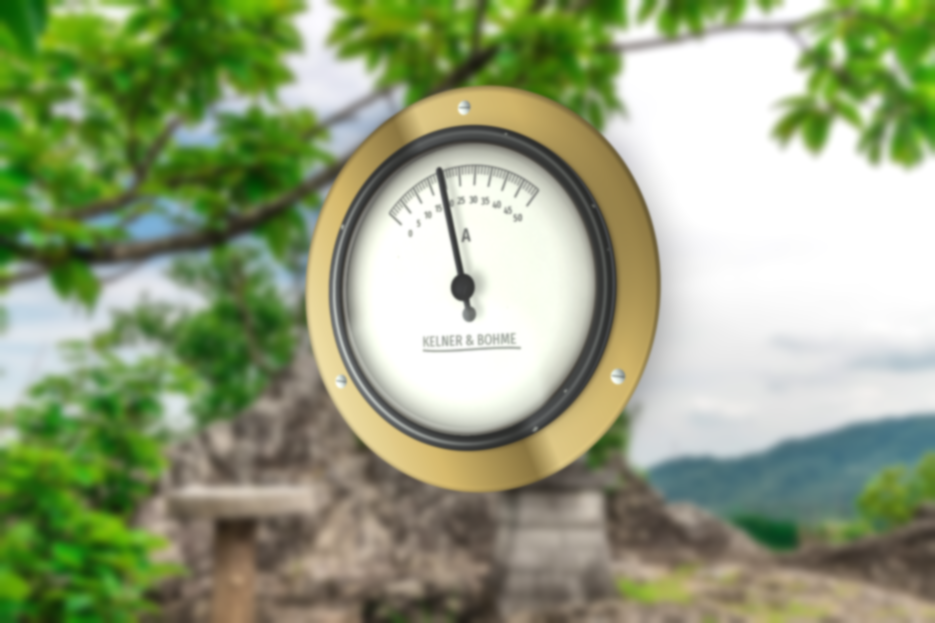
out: 20 A
